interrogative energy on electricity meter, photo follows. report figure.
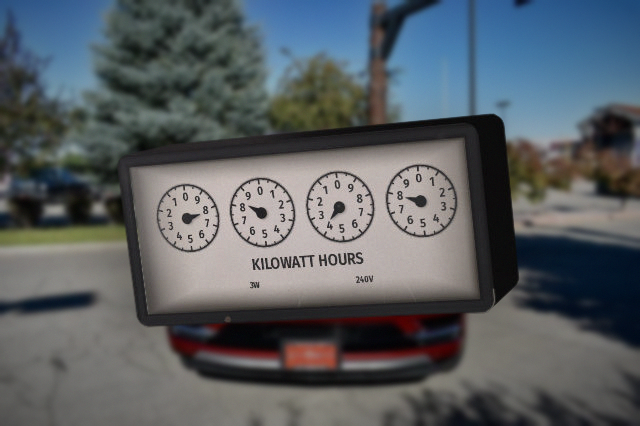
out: 7838 kWh
